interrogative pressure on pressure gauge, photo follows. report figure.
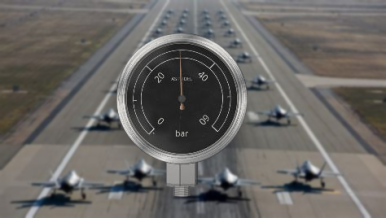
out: 30 bar
